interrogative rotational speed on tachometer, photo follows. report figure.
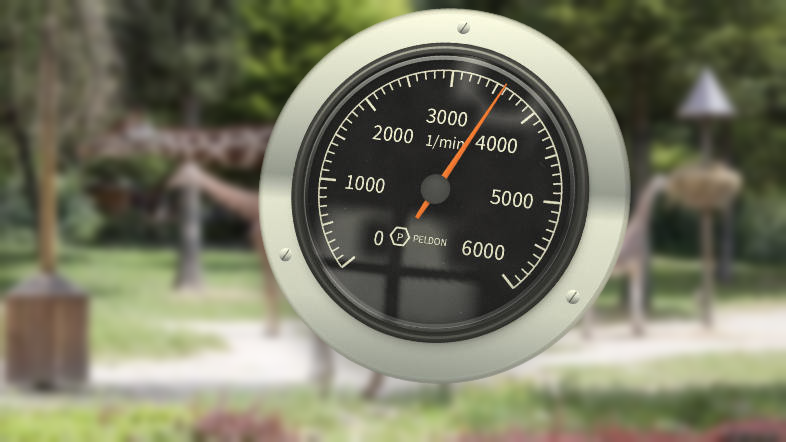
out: 3600 rpm
